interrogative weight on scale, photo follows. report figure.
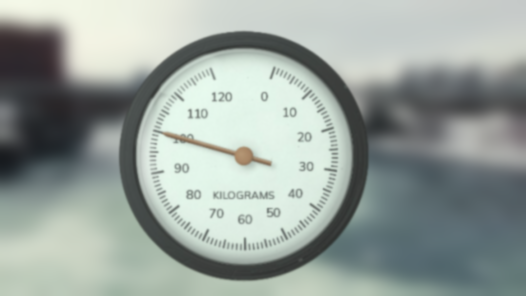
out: 100 kg
